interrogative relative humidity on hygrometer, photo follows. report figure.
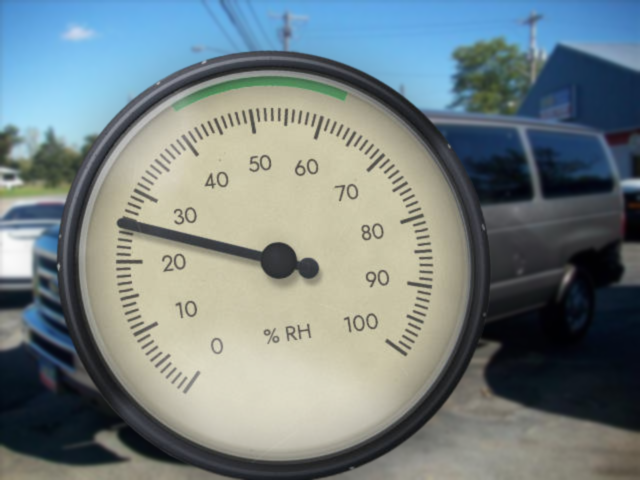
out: 25 %
